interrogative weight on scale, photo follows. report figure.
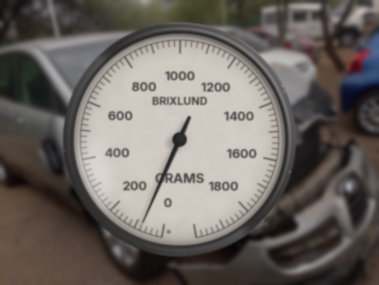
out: 80 g
